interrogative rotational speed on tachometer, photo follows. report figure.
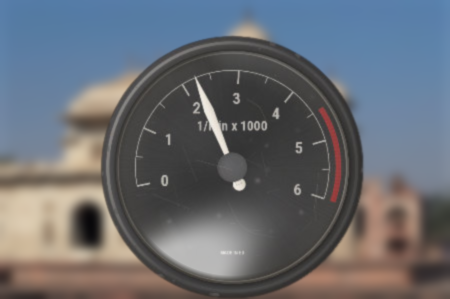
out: 2250 rpm
